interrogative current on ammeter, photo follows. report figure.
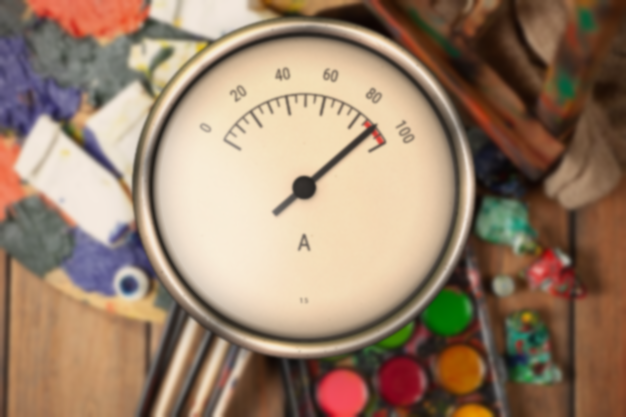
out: 90 A
